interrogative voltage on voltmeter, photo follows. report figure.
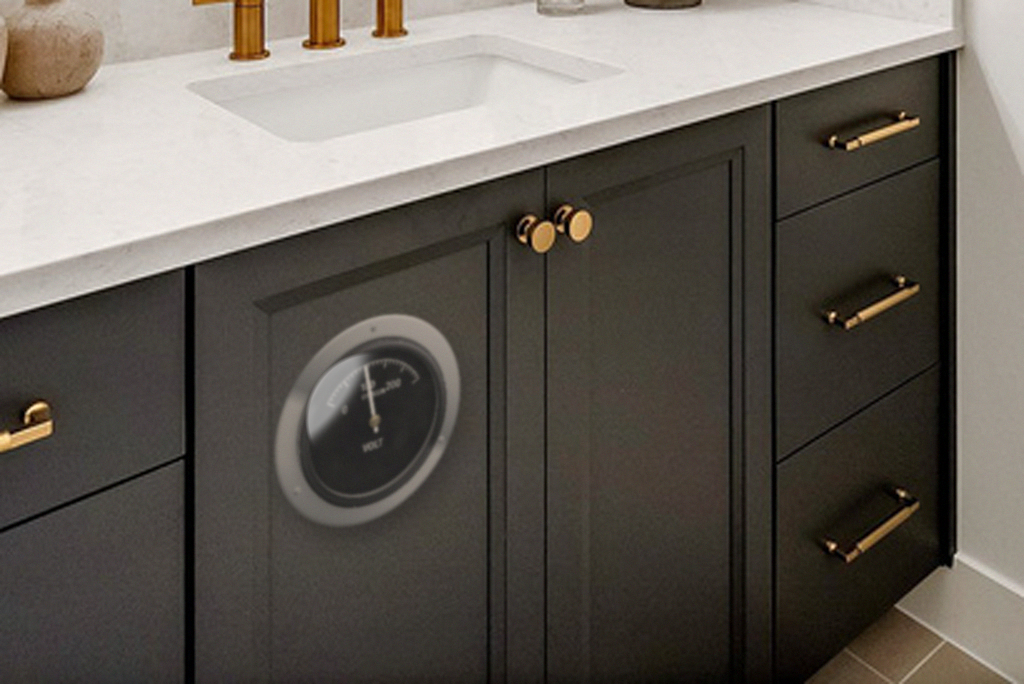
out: 100 V
